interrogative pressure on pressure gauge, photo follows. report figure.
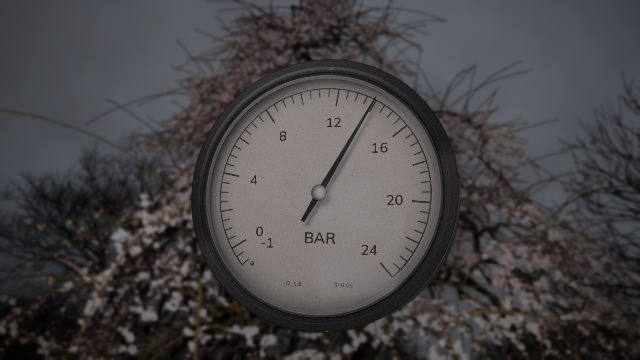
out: 14 bar
